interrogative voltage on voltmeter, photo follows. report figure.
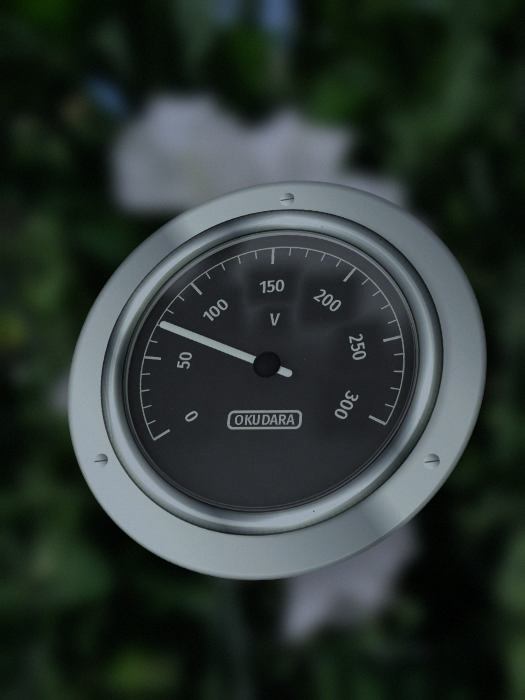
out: 70 V
